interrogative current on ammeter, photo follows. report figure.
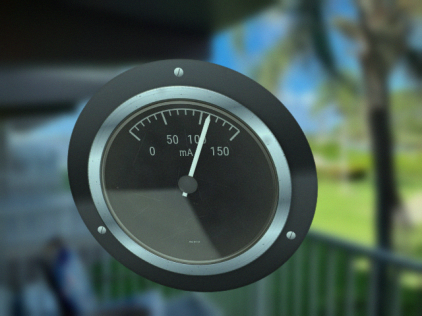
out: 110 mA
